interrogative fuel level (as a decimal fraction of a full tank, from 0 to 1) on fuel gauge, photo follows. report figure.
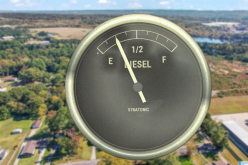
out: 0.25
